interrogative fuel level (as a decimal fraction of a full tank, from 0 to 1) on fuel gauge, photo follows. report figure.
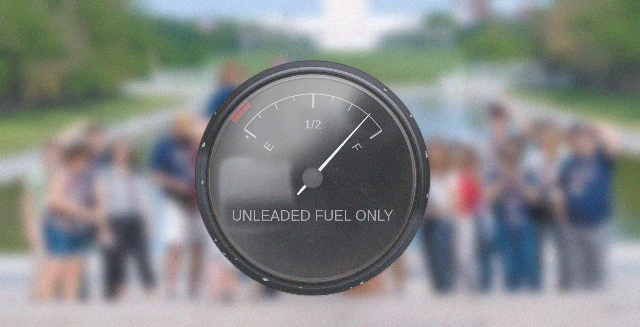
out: 0.875
